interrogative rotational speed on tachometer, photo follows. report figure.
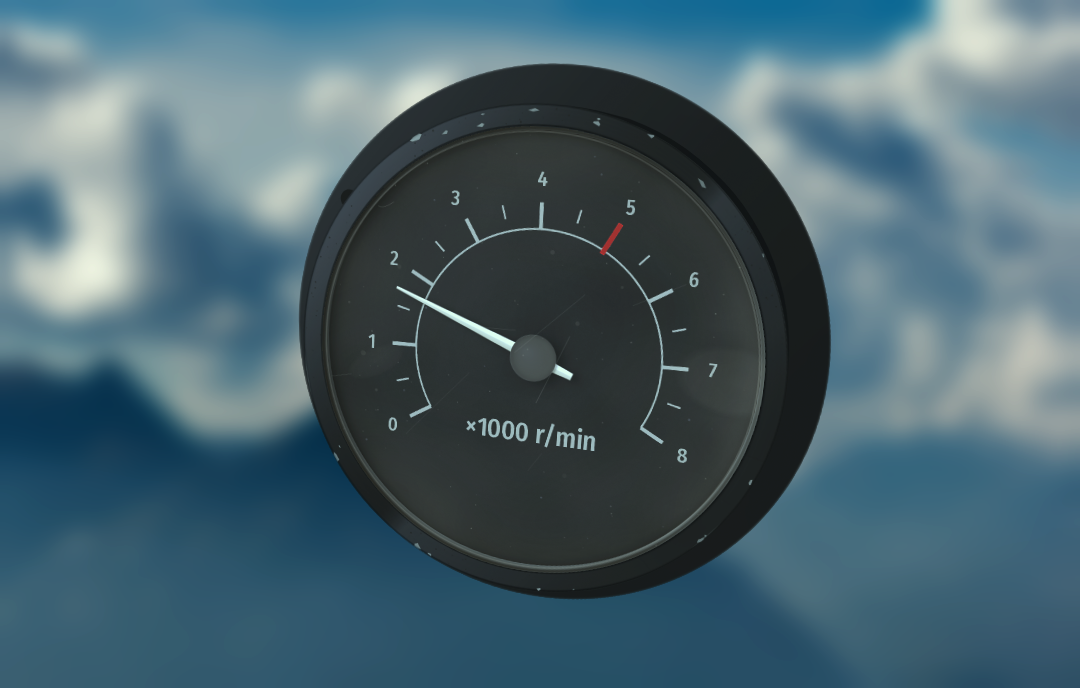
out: 1750 rpm
